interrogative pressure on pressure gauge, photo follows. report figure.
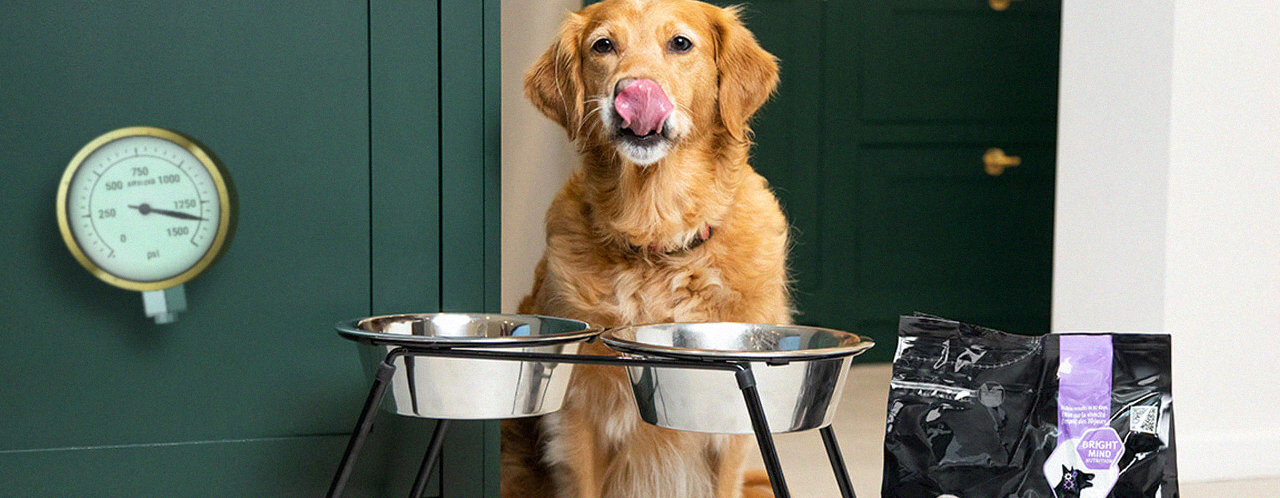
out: 1350 psi
